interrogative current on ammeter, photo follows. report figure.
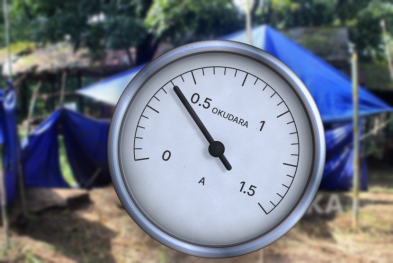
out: 0.4 A
